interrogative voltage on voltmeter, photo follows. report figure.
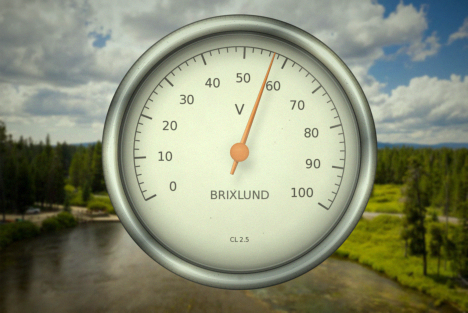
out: 57 V
